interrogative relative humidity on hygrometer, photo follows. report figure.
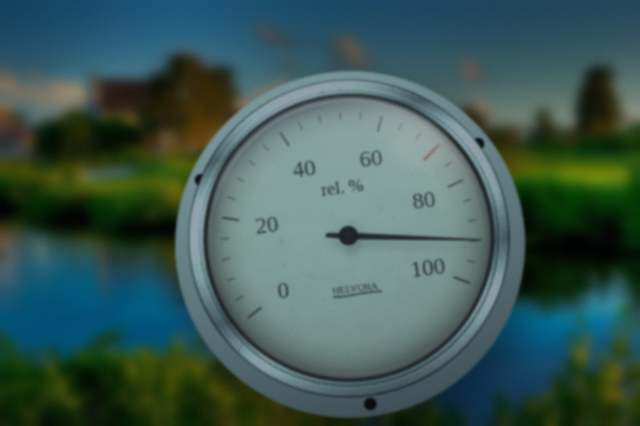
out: 92 %
